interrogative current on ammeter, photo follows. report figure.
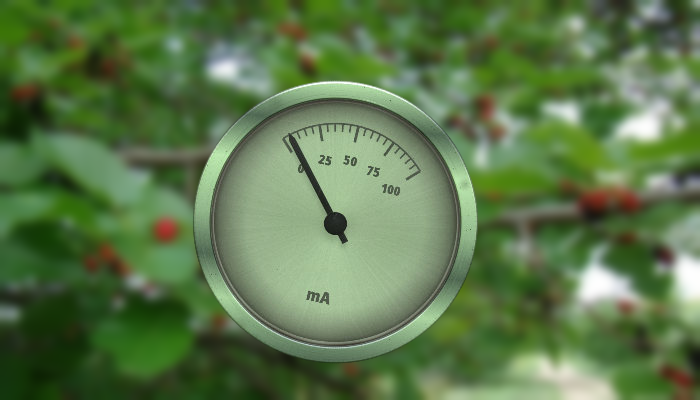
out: 5 mA
